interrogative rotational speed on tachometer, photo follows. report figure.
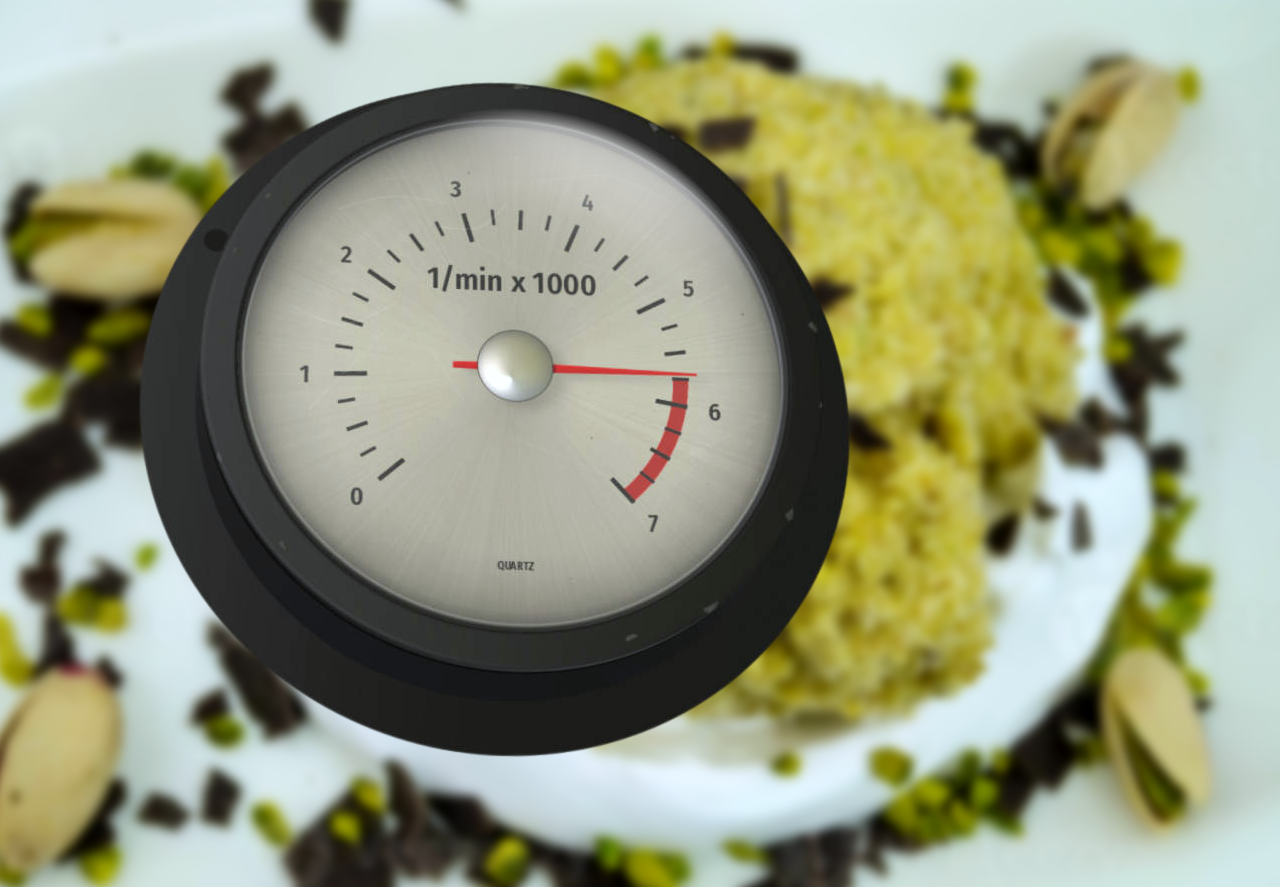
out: 5750 rpm
